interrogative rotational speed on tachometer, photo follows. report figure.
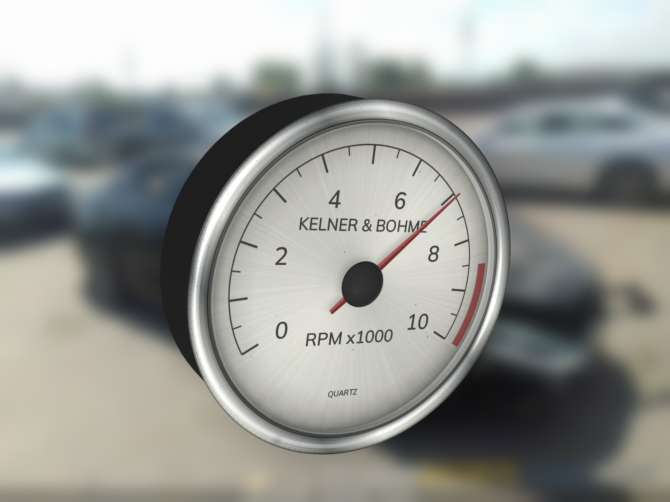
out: 7000 rpm
